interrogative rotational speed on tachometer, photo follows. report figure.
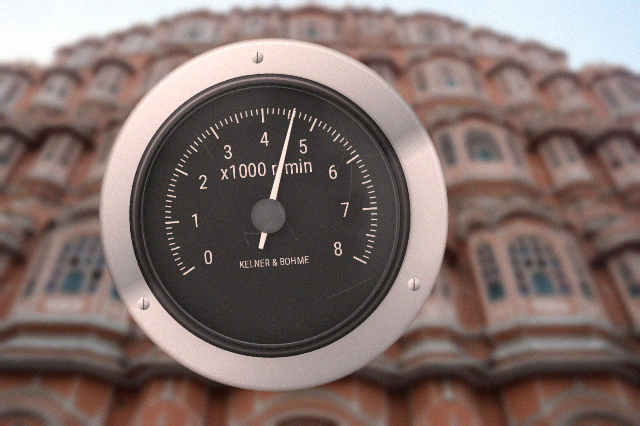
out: 4600 rpm
